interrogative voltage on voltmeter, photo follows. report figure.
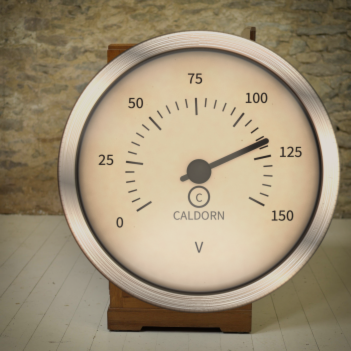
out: 117.5 V
